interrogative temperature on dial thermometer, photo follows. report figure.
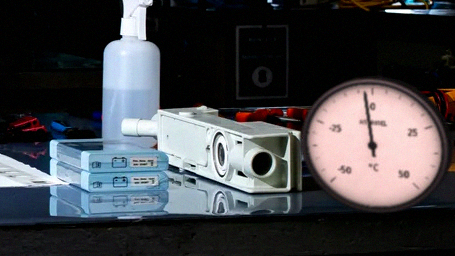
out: -2.5 °C
